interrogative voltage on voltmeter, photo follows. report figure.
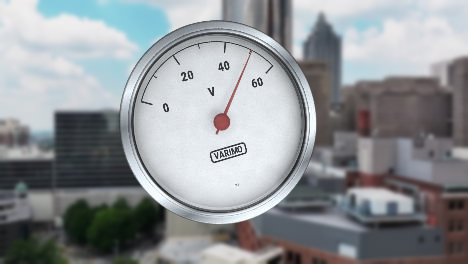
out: 50 V
